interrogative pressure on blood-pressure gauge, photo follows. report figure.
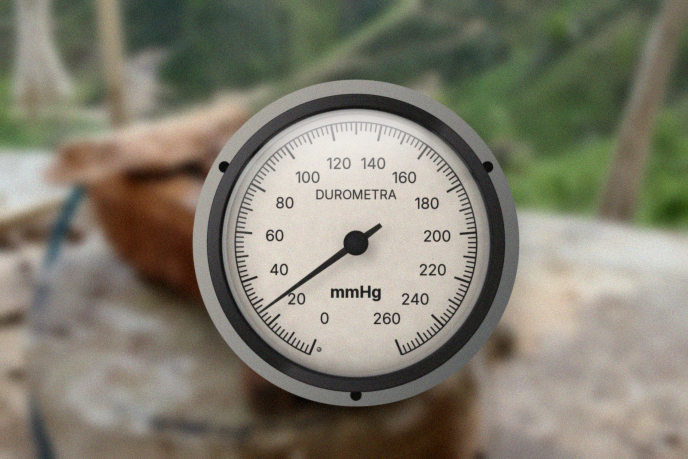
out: 26 mmHg
